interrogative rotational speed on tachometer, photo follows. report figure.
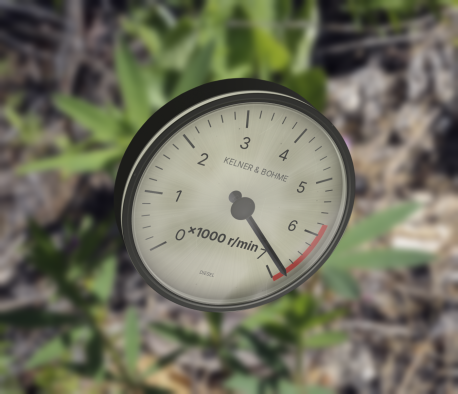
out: 6800 rpm
